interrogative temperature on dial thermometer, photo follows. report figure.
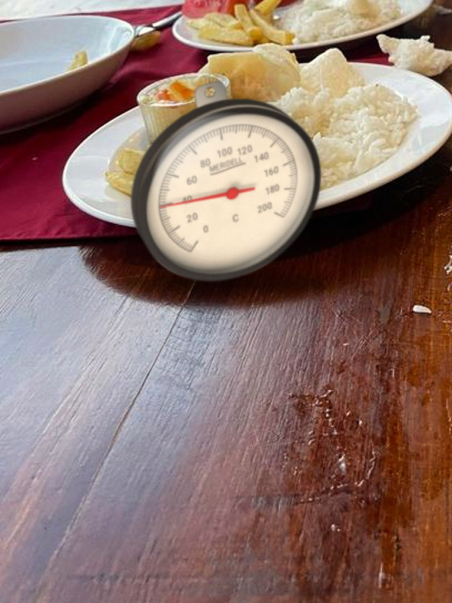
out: 40 °C
